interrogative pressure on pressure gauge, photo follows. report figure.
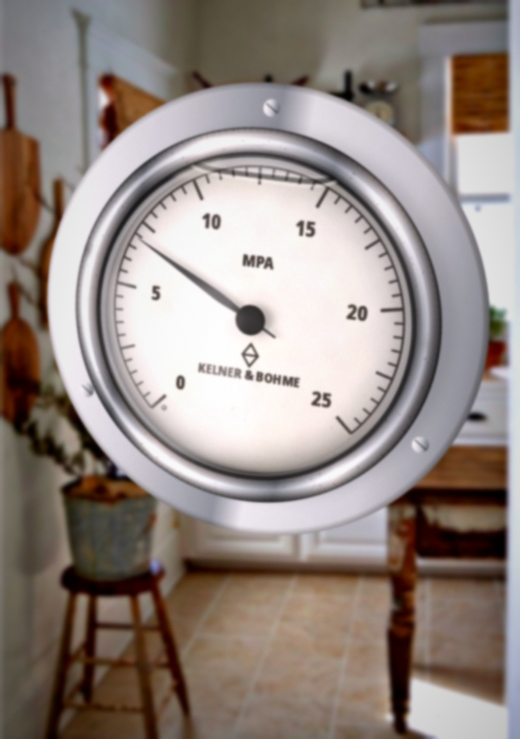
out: 7 MPa
